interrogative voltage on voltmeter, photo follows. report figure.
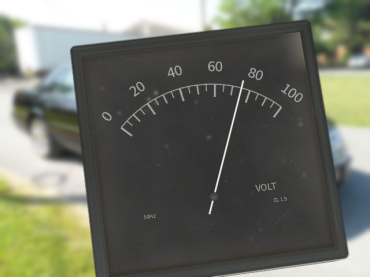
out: 75 V
